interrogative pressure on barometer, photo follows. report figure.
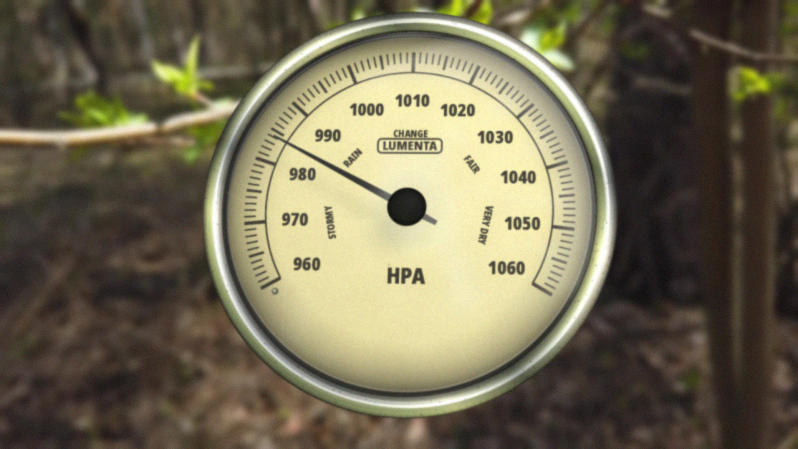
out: 984 hPa
